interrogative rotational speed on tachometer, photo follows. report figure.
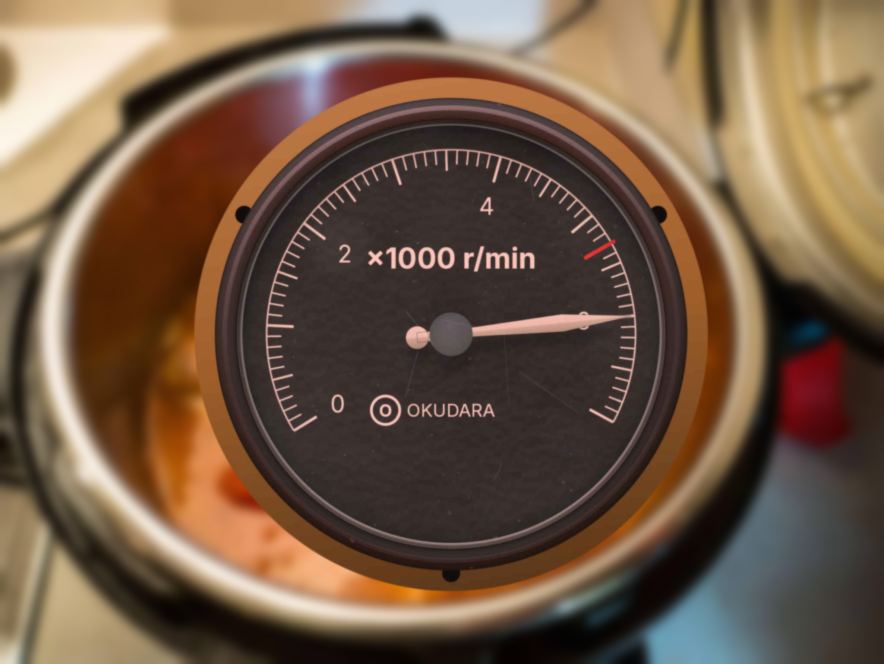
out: 6000 rpm
